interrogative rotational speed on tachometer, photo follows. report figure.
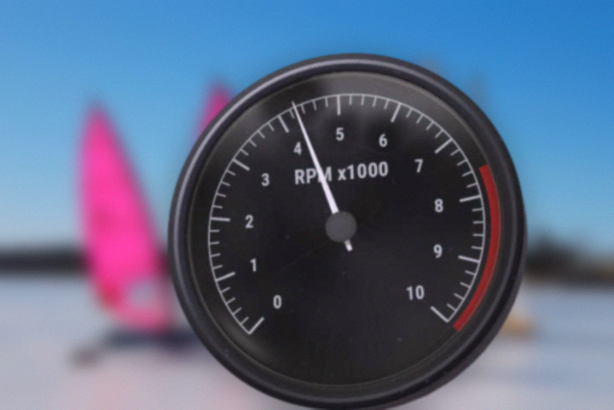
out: 4300 rpm
